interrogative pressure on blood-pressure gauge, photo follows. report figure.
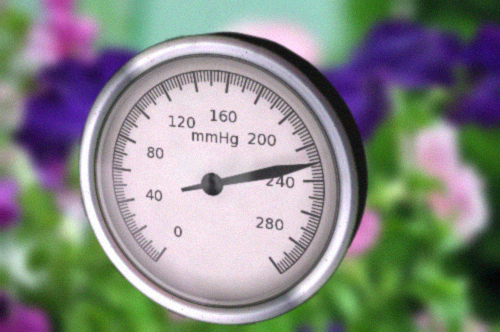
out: 230 mmHg
